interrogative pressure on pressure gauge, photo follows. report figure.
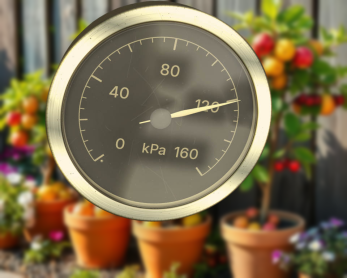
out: 120 kPa
